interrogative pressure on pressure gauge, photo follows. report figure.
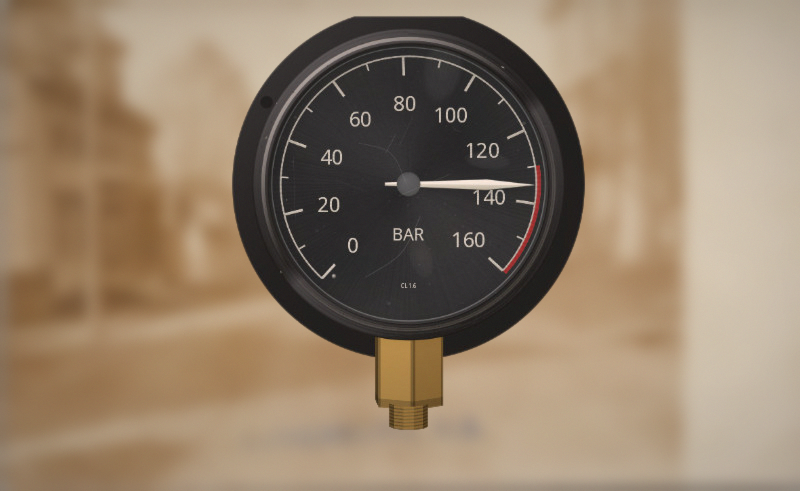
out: 135 bar
